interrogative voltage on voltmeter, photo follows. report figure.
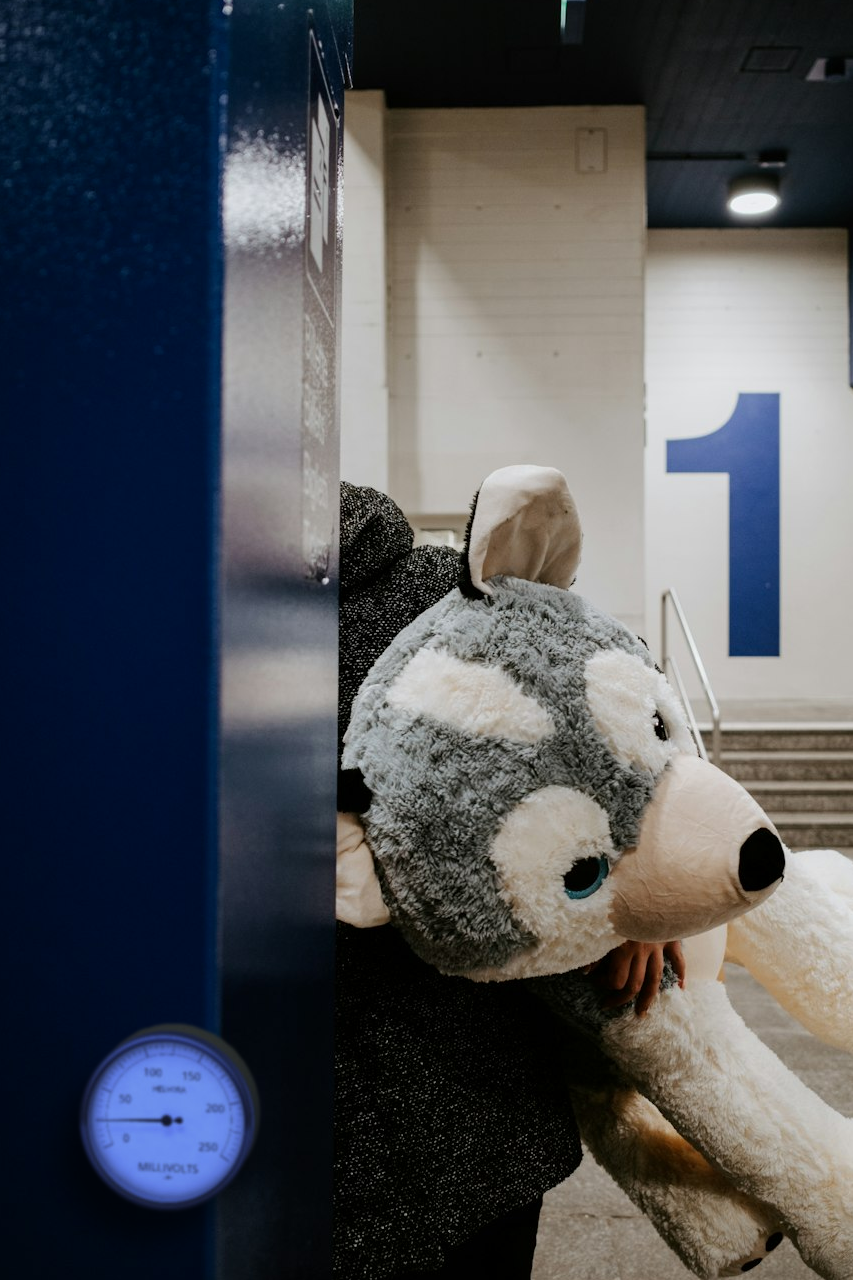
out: 25 mV
